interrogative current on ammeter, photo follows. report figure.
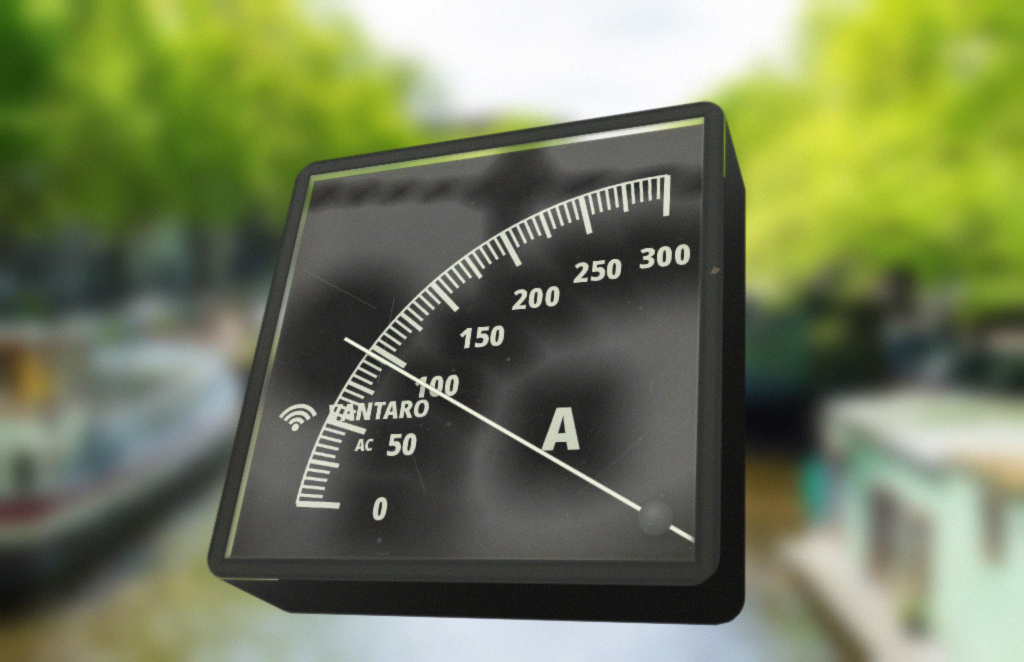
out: 95 A
